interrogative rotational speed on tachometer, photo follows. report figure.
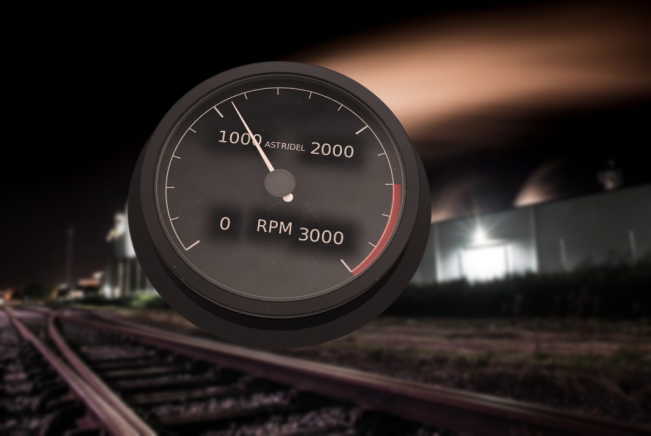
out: 1100 rpm
